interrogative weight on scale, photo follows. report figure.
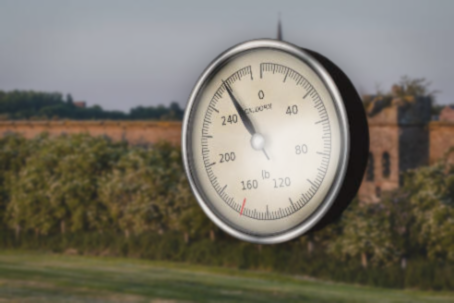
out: 260 lb
